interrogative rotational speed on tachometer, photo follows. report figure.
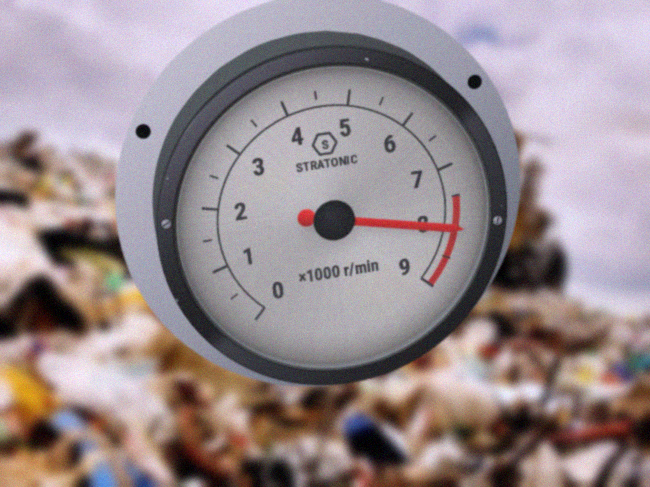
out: 8000 rpm
